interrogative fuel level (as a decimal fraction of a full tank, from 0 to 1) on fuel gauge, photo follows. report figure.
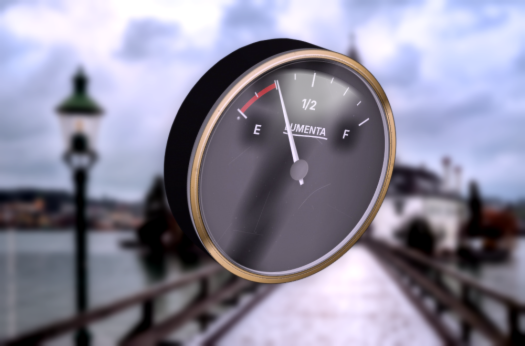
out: 0.25
